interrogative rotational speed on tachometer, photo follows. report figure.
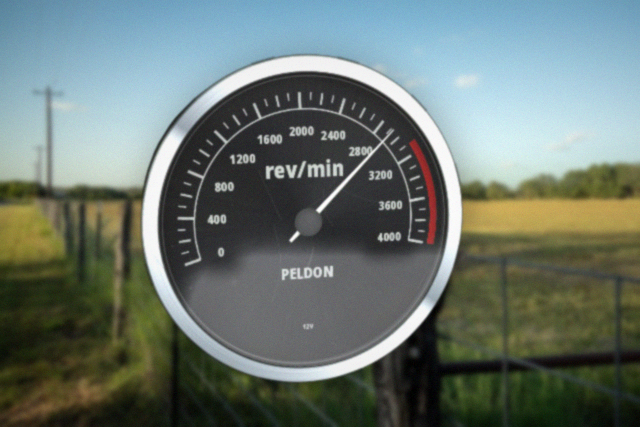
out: 2900 rpm
